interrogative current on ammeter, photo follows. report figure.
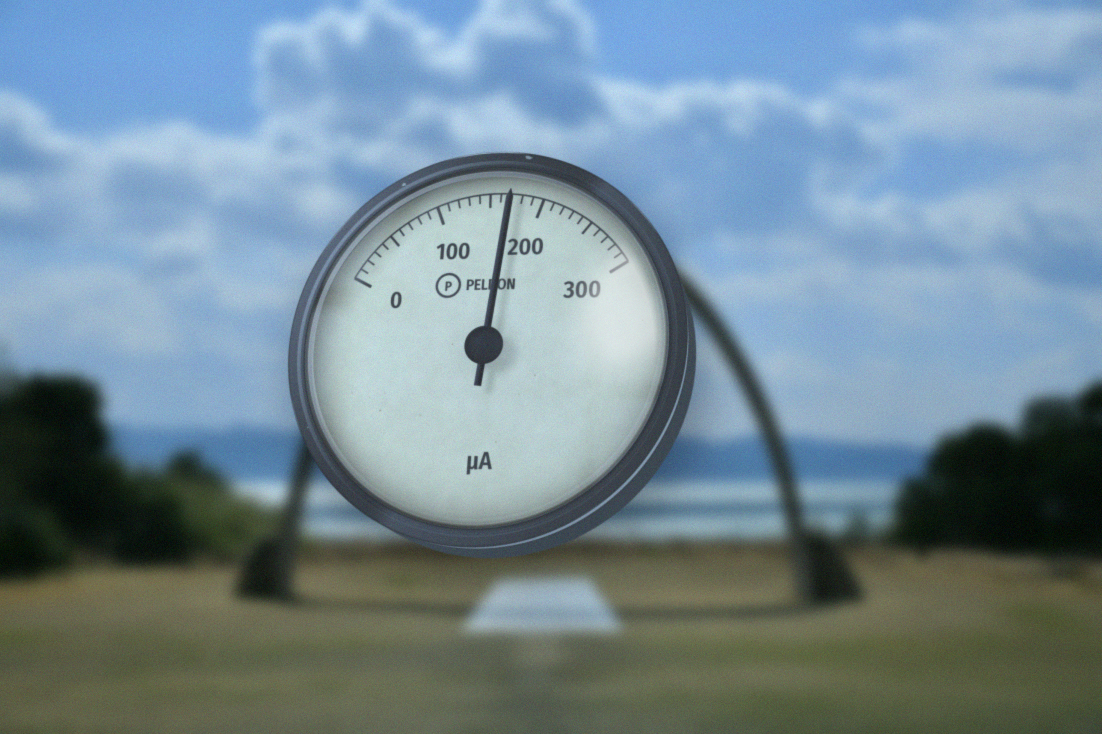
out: 170 µA
